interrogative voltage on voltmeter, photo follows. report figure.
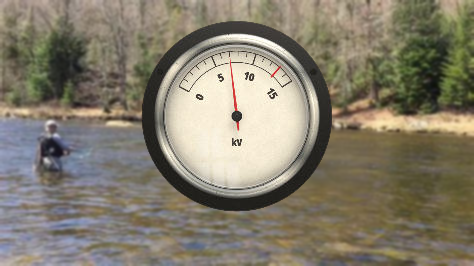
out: 7 kV
